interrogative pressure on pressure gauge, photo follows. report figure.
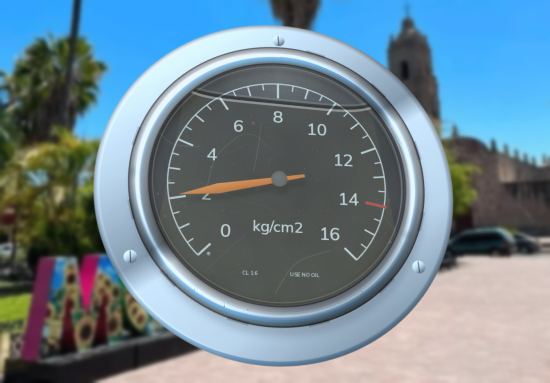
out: 2 kg/cm²
